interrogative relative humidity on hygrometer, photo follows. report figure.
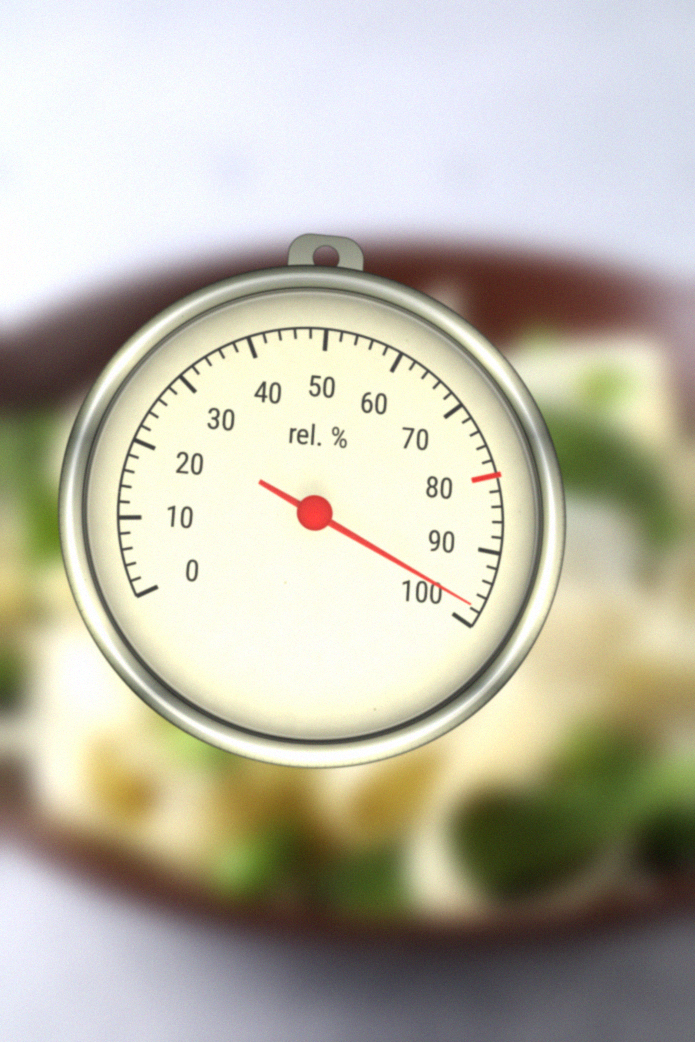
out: 98 %
